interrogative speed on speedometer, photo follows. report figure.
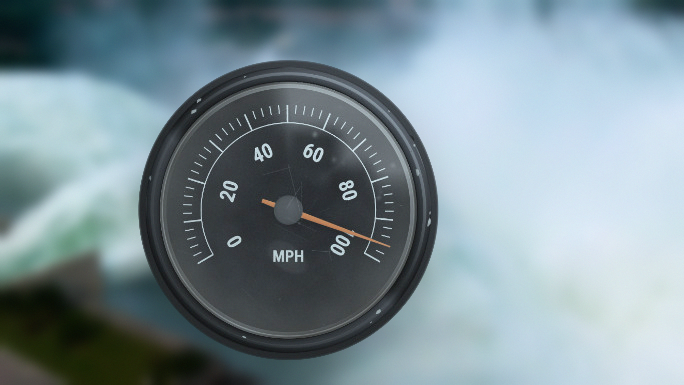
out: 96 mph
